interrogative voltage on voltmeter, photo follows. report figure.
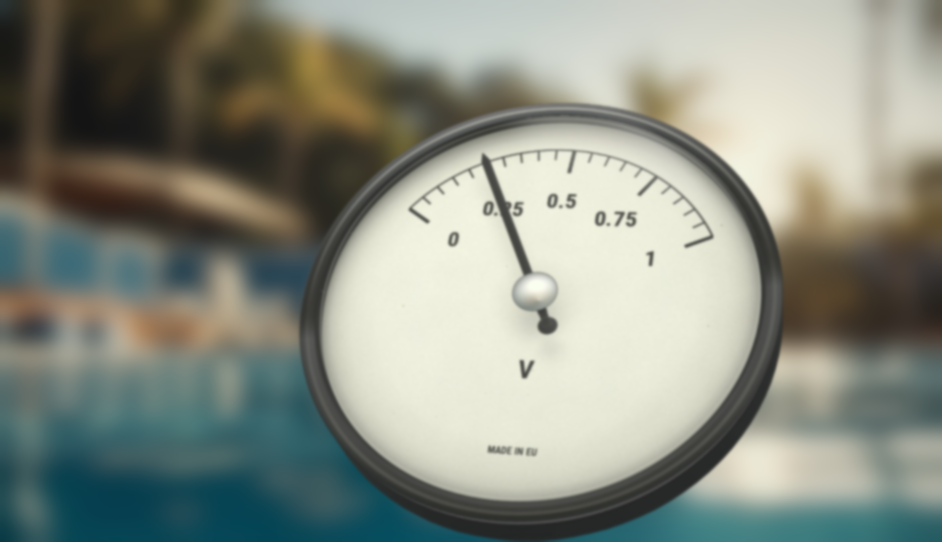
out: 0.25 V
